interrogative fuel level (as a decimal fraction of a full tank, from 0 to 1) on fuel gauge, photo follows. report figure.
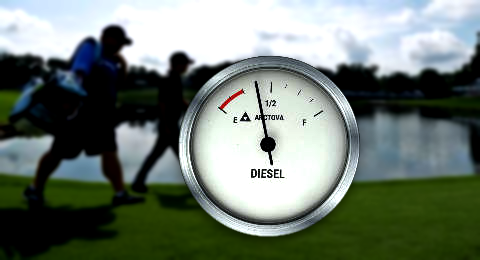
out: 0.375
